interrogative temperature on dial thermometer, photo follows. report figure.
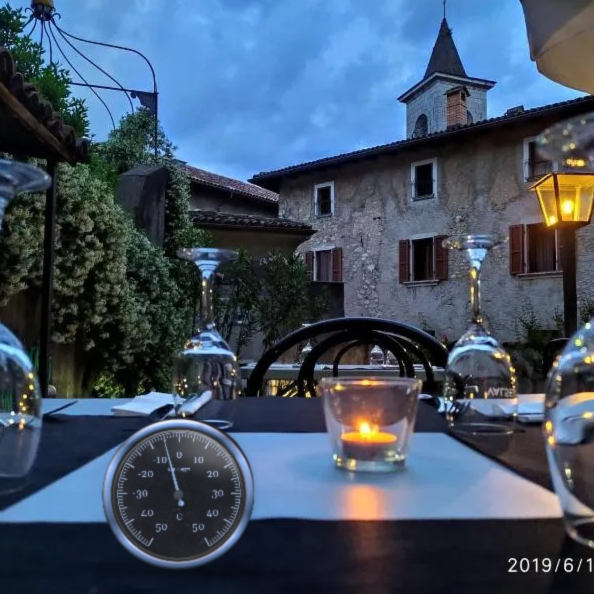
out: -5 °C
